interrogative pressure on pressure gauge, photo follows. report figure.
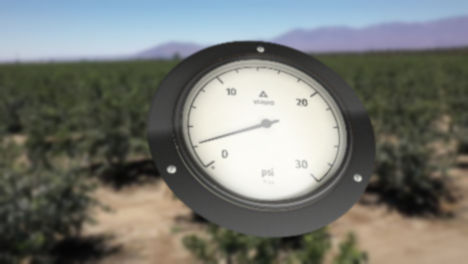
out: 2 psi
